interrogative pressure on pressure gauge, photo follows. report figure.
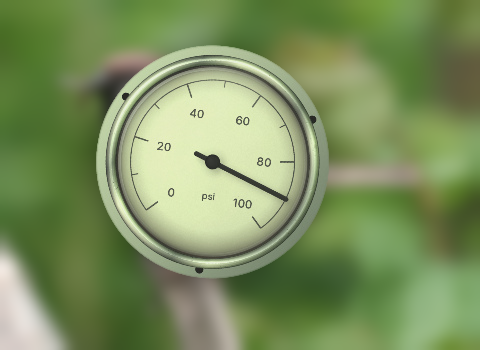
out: 90 psi
